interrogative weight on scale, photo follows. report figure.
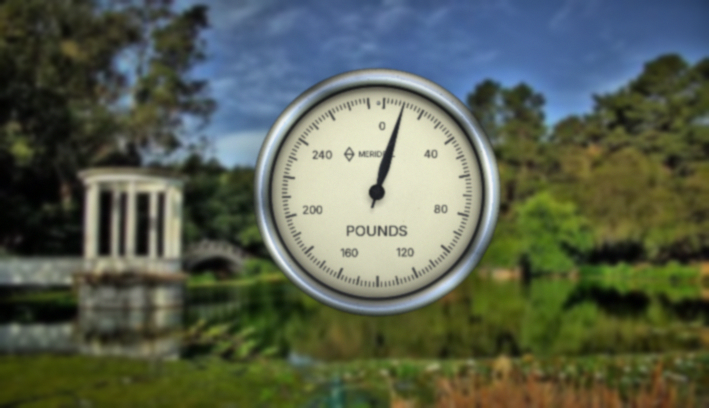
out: 10 lb
